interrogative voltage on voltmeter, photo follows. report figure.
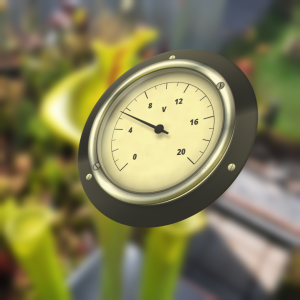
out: 5.5 V
